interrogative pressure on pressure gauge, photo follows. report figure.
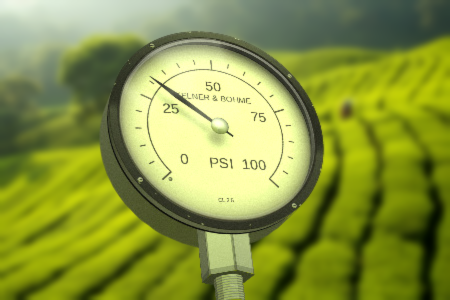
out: 30 psi
